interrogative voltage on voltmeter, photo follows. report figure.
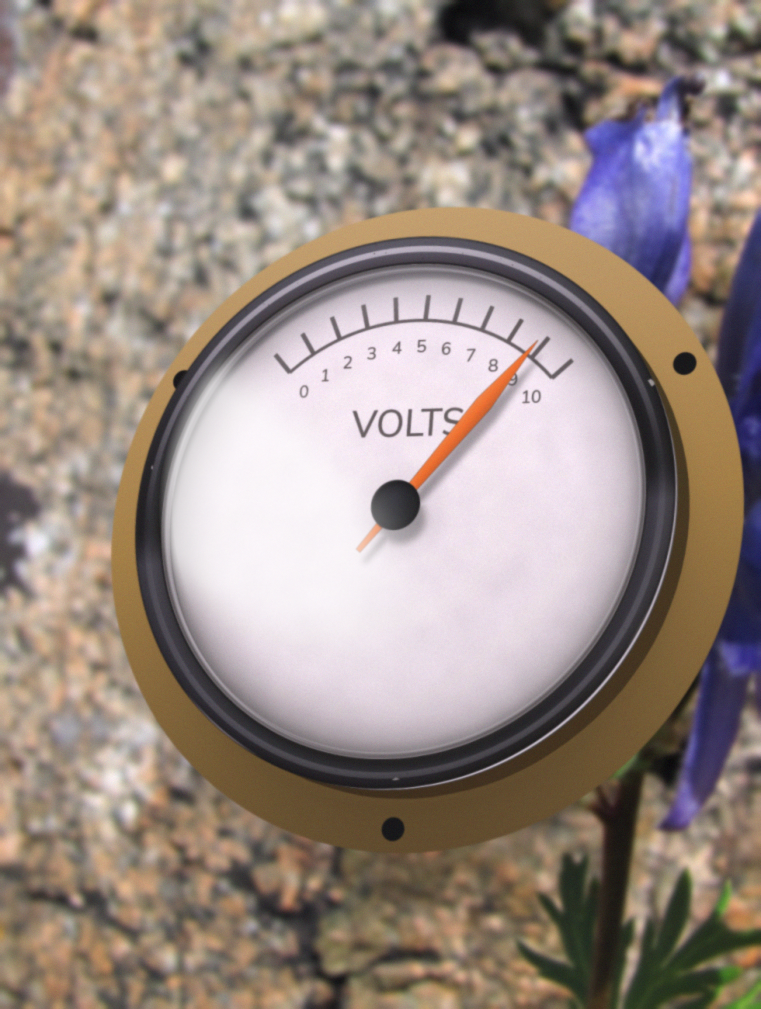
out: 9 V
